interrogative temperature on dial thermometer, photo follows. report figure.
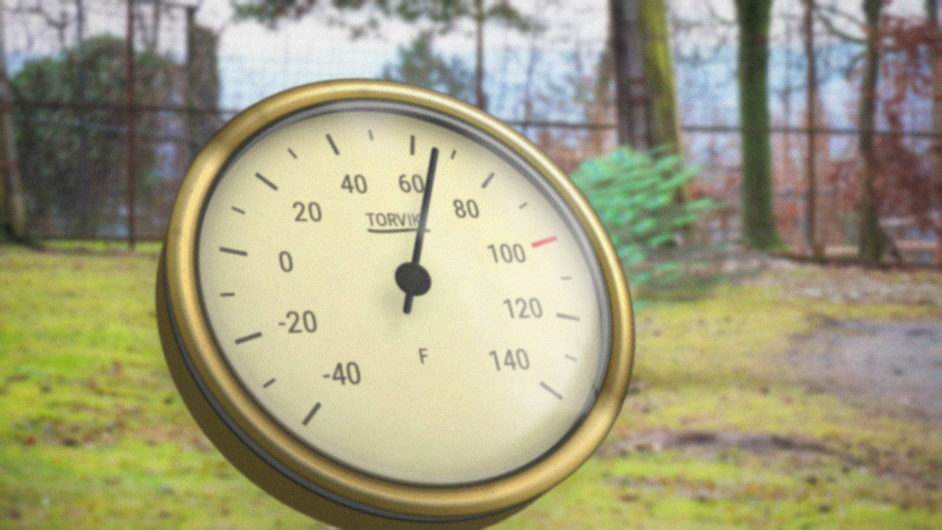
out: 65 °F
